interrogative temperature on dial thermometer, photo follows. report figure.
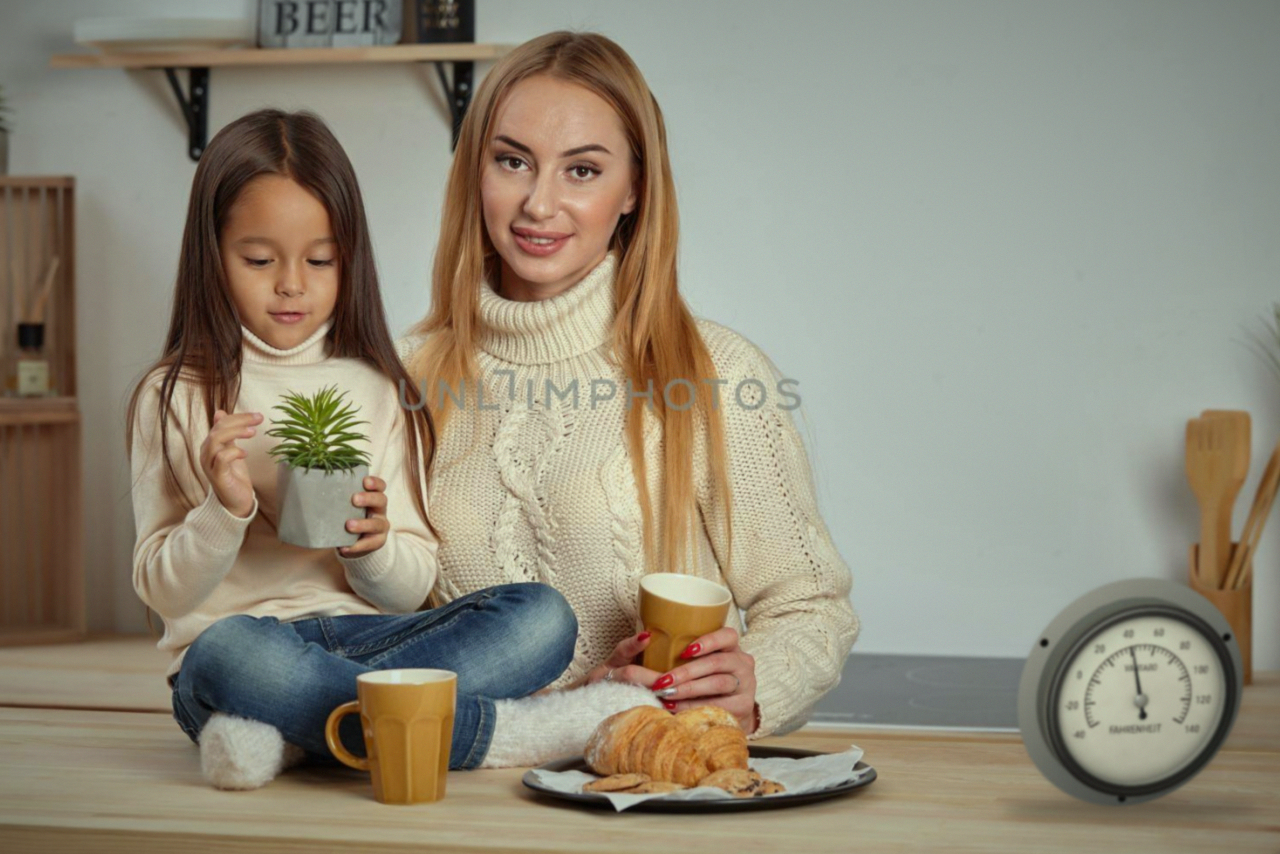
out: 40 °F
